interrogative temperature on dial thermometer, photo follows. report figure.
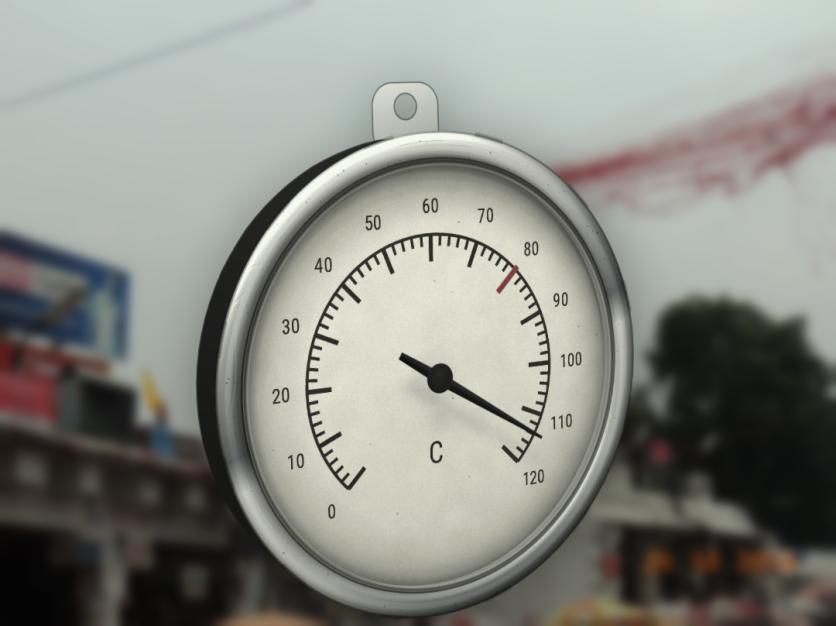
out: 114 °C
